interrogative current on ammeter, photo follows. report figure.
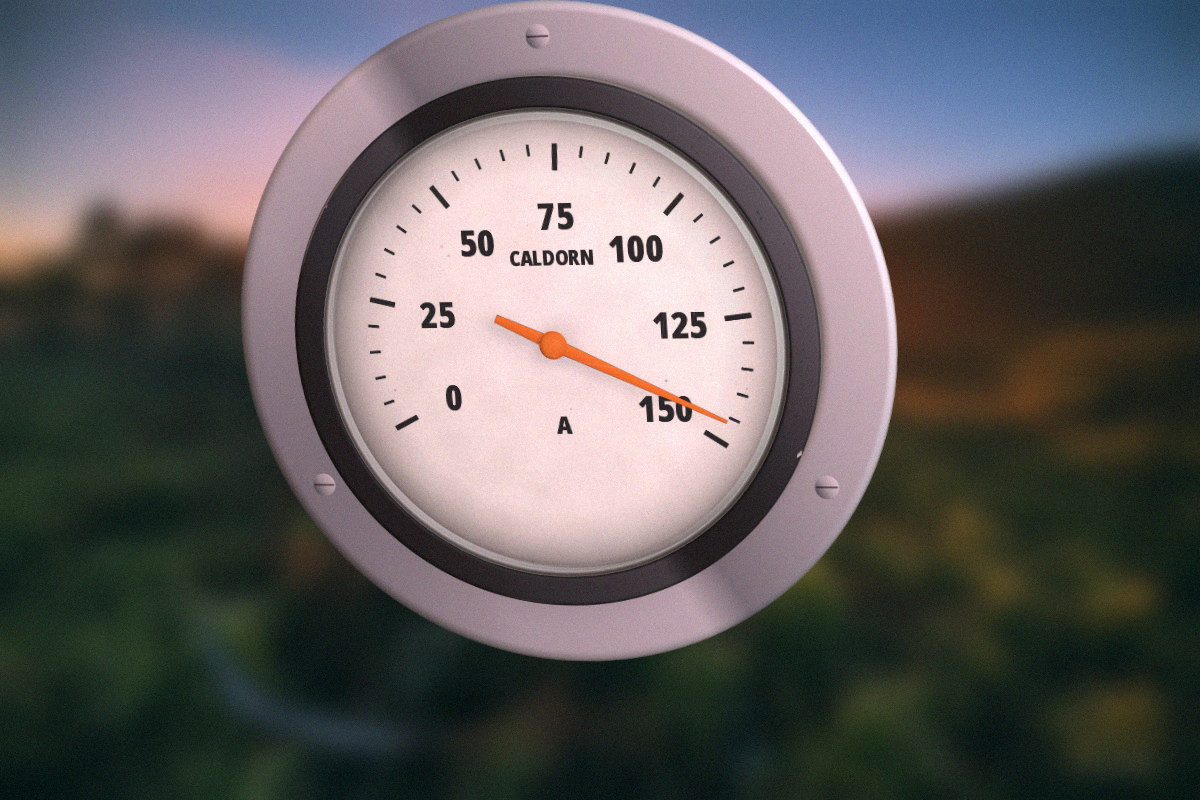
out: 145 A
